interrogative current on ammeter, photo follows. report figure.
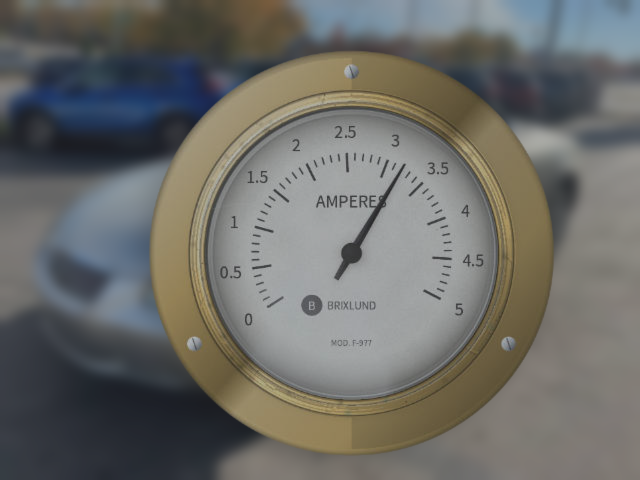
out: 3.2 A
